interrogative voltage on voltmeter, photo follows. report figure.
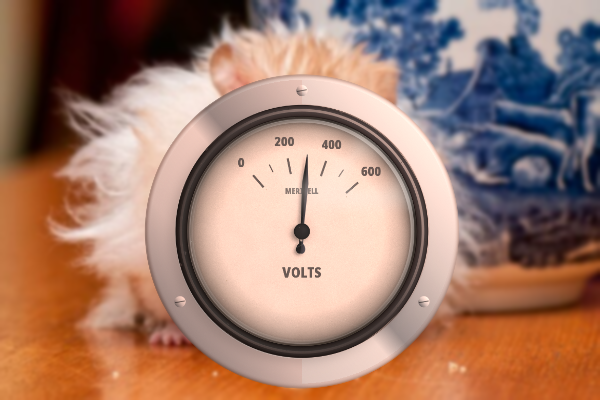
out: 300 V
